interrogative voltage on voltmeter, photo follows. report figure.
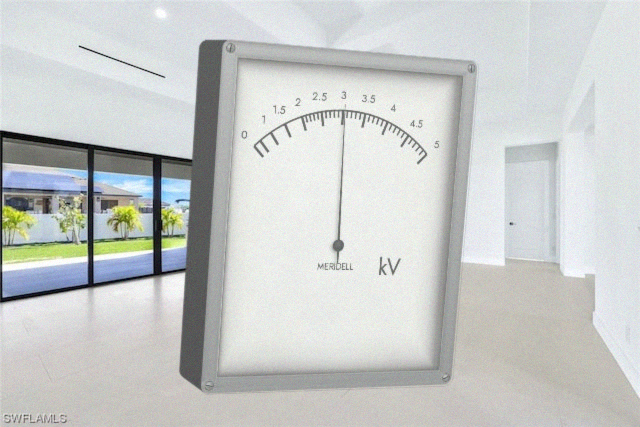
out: 3 kV
